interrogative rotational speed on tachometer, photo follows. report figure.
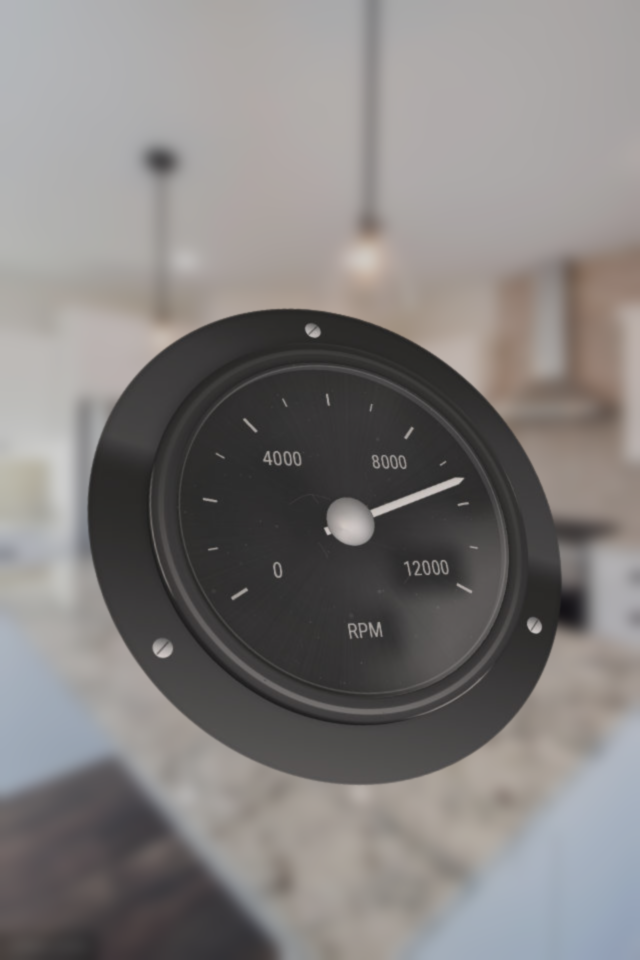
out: 9500 rpm
